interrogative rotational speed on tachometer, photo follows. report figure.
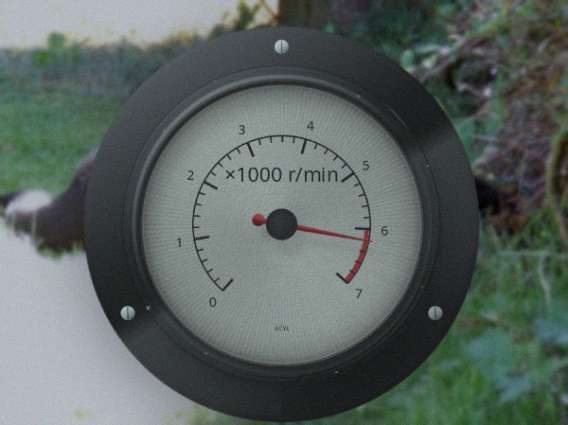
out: 6200 rpm
